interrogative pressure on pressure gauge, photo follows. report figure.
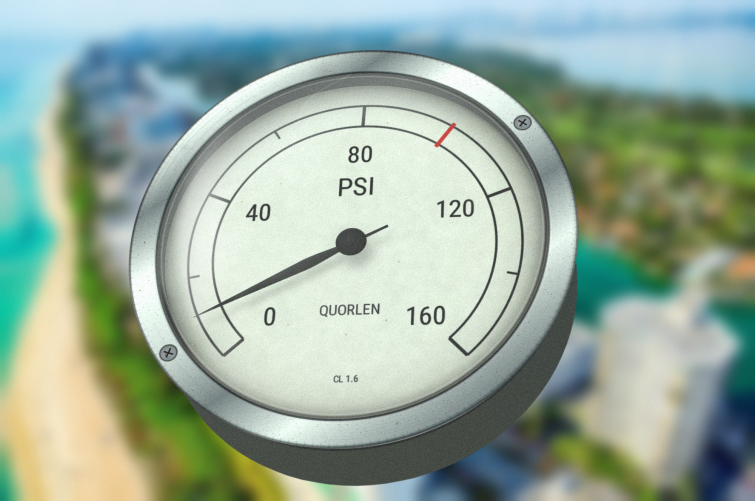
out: 10 psi
